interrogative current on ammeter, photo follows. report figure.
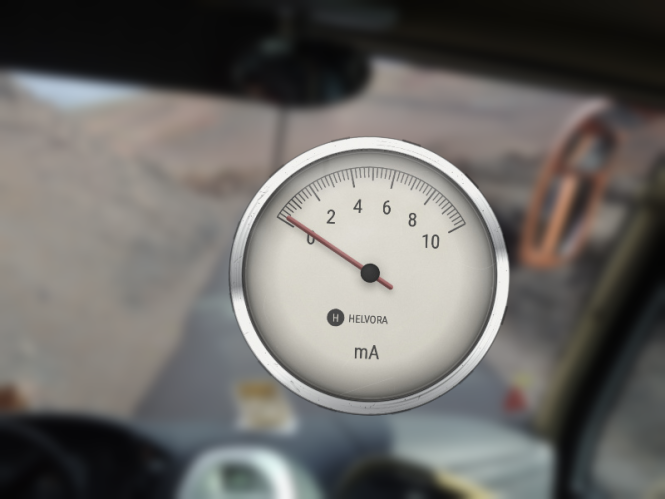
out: 0.2 mA
